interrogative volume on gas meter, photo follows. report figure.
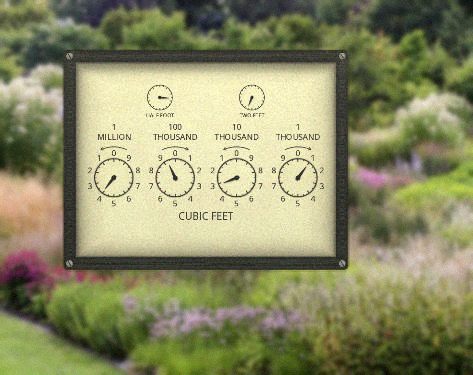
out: 393100 ft³
